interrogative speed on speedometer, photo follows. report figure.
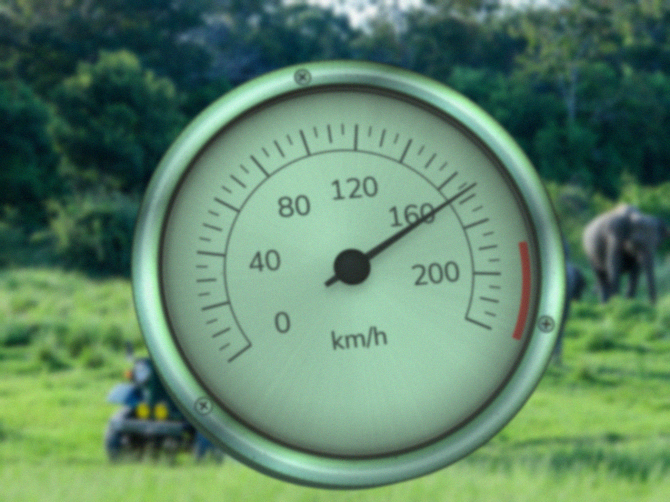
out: 167.5 km/h
